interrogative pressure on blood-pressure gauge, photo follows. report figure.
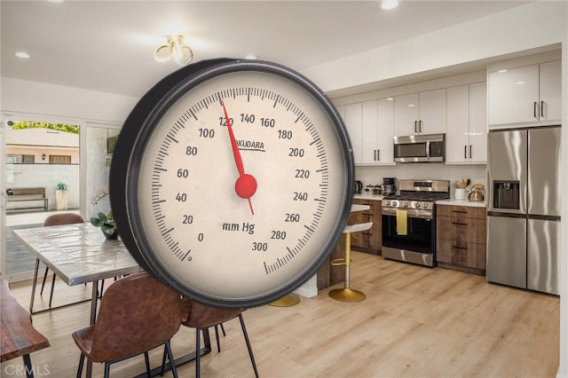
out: 120 mmHg
